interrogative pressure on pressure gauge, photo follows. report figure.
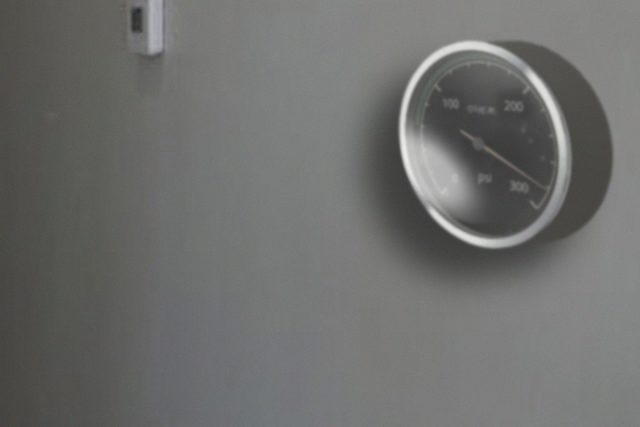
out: 280 psi
